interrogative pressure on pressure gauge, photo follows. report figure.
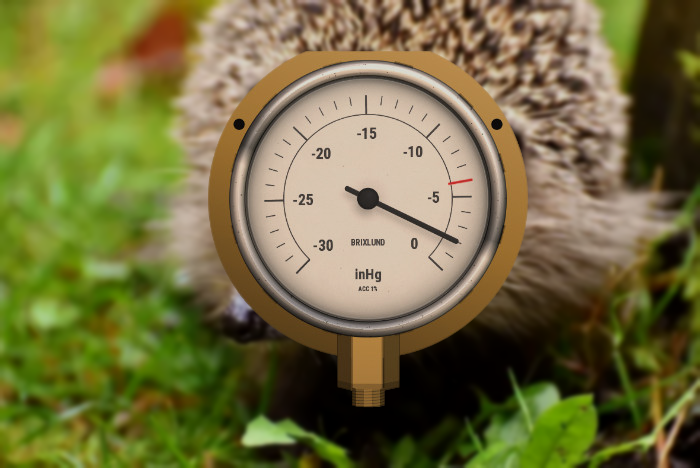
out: -2 inHg
